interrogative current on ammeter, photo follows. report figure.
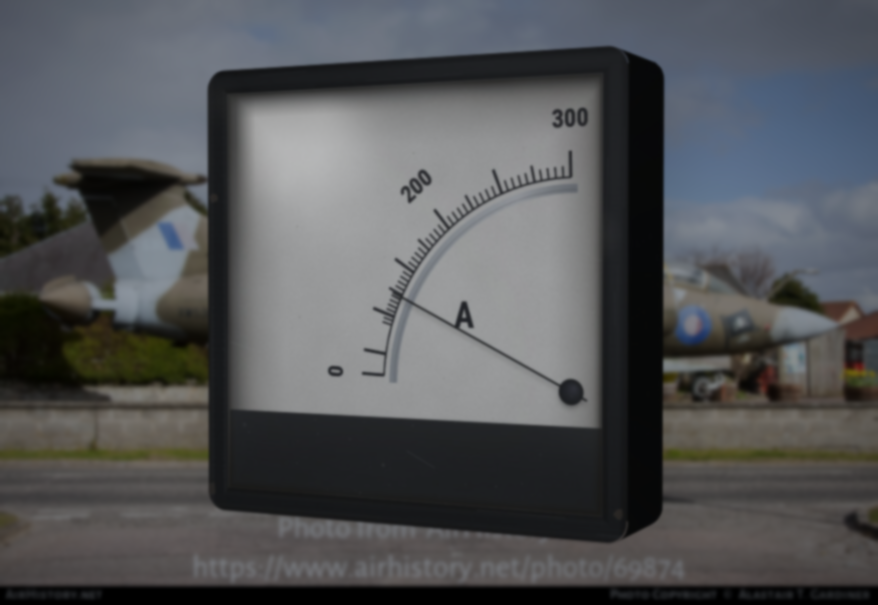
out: 125 A
